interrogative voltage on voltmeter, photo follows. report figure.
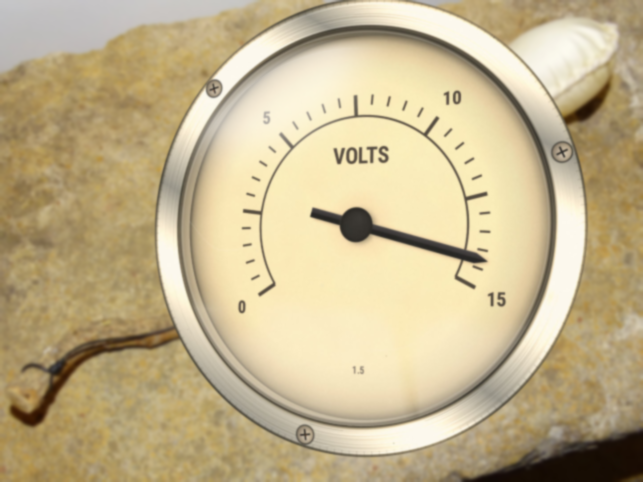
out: 14.25 V
